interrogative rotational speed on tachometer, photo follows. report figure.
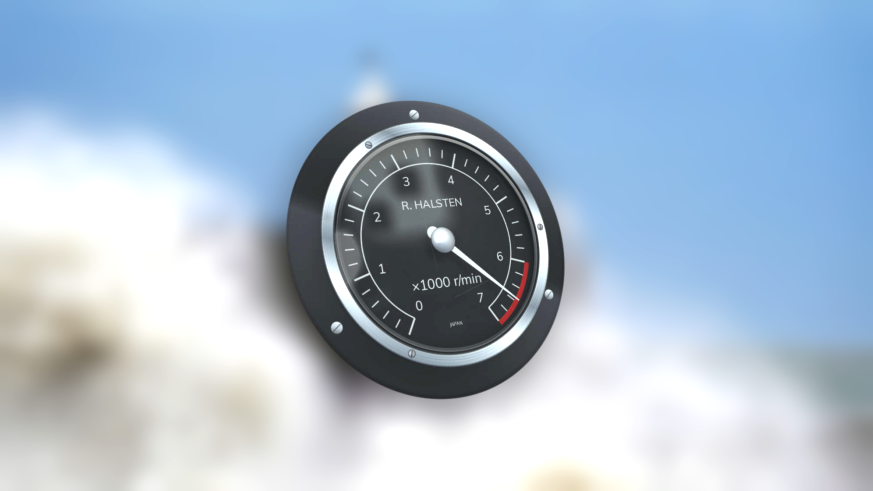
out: 6600 rpm
